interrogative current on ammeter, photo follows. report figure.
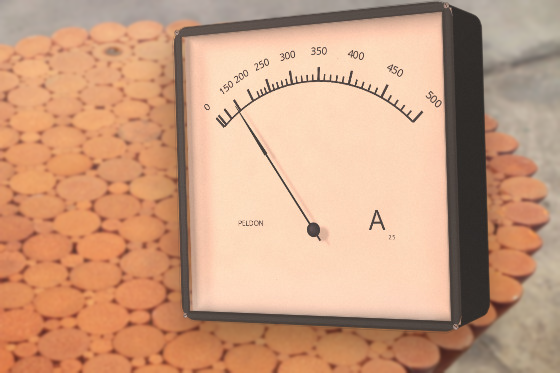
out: 150 A
